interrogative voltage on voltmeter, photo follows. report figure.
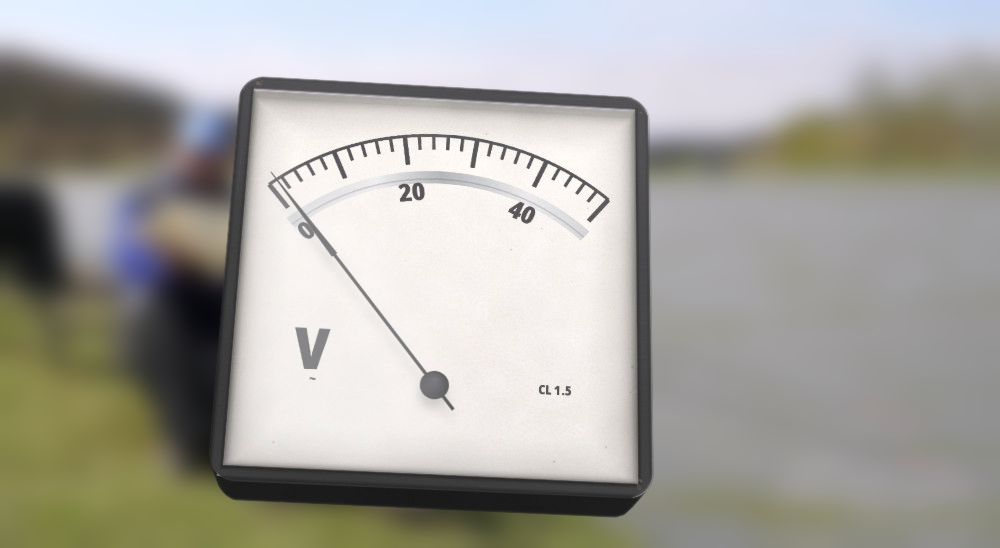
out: 1 V
